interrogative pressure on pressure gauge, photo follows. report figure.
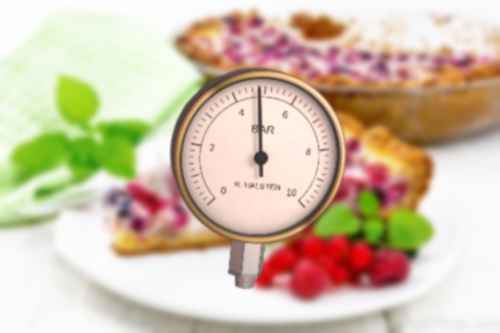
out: 4.8 bar
